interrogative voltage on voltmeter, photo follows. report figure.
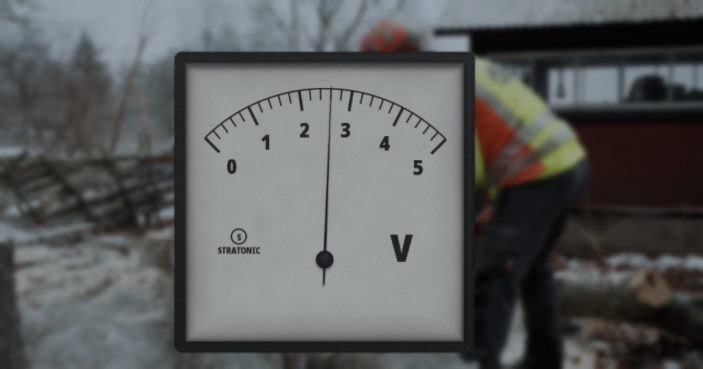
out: 2.6 V
